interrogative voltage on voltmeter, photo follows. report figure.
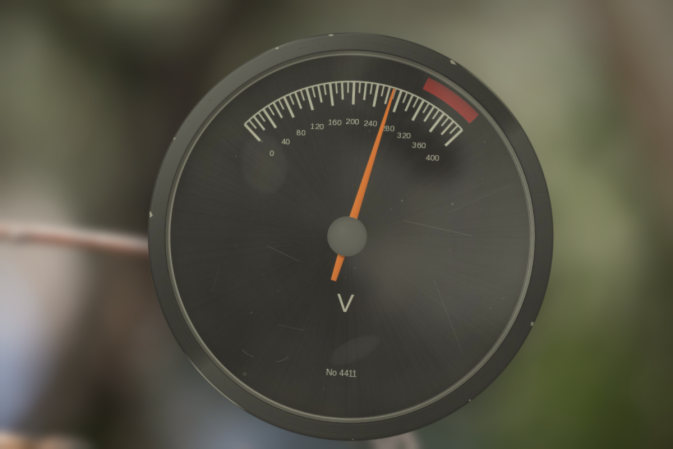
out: 270 V
